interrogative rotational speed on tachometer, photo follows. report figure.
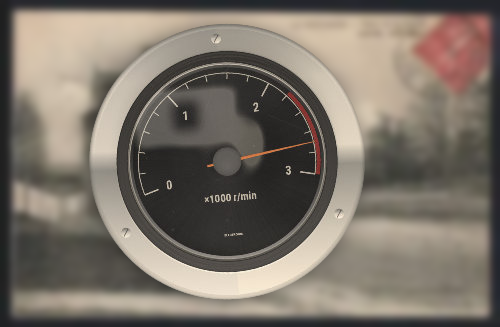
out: 2700 rpm
